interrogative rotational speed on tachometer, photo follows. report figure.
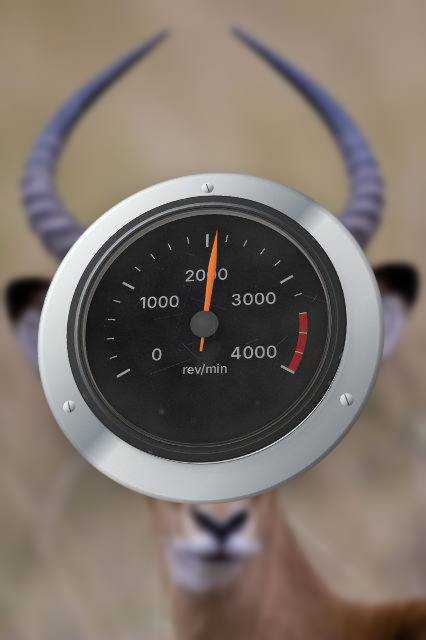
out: 2100 rpm
